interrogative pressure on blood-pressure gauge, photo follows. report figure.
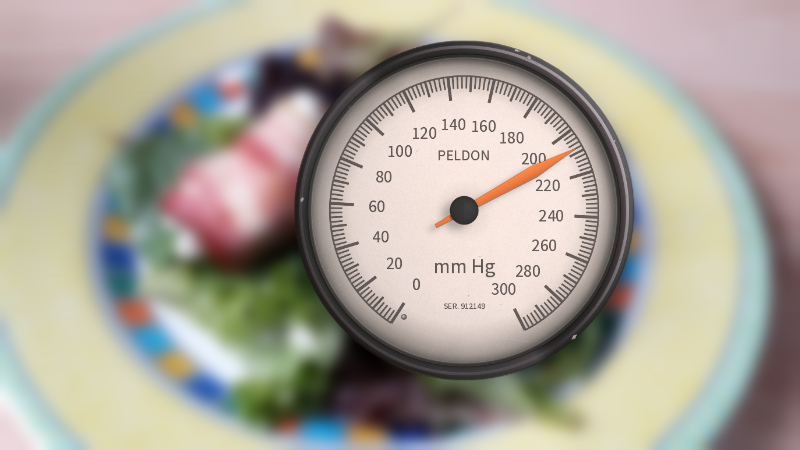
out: 208 mmHg
